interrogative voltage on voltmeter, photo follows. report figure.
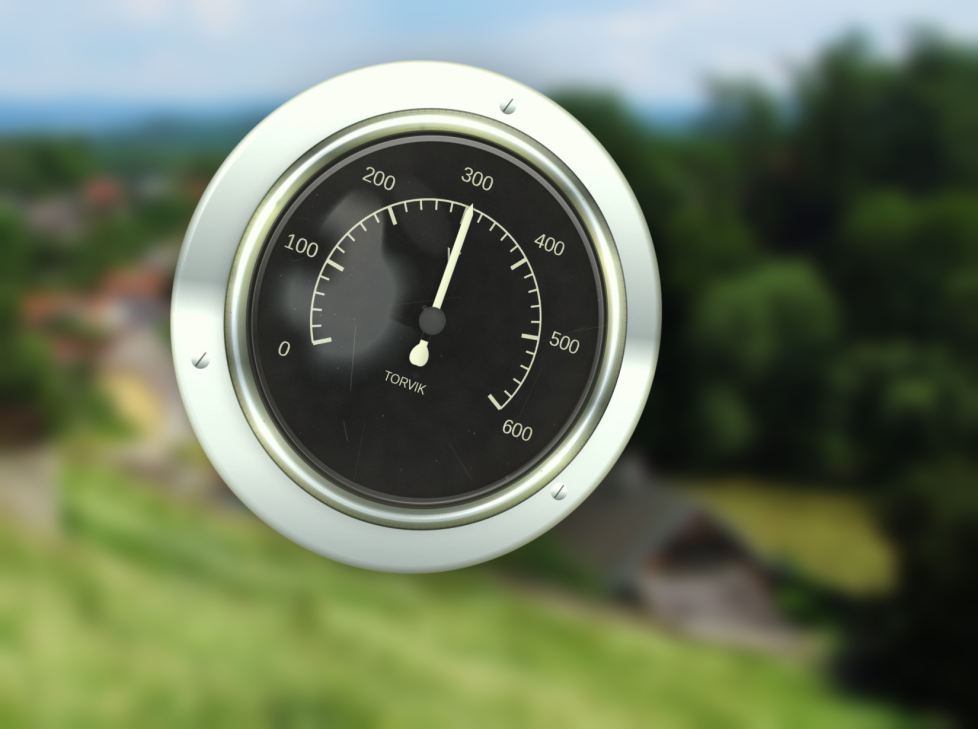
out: 300 V
